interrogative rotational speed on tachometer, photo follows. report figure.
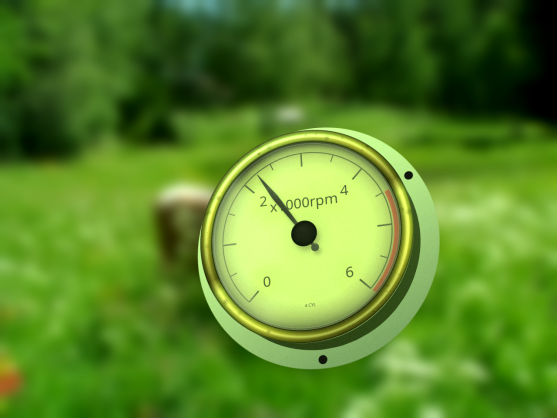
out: 2250 rpm
